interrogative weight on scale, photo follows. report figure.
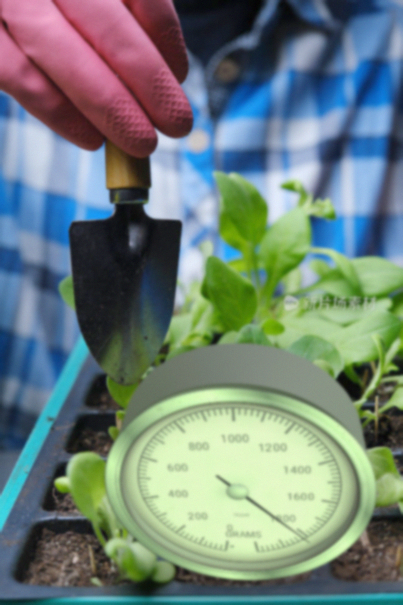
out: 1800 g
